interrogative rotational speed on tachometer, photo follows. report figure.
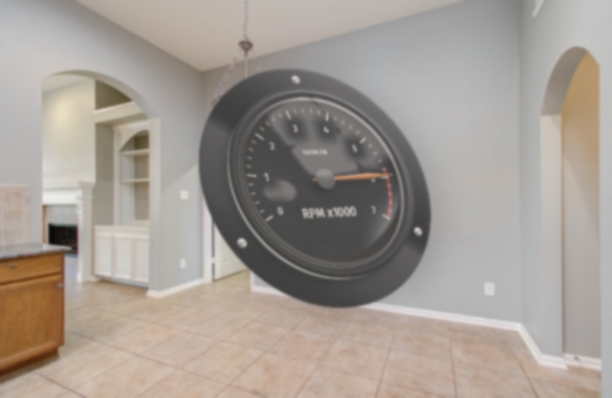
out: 6000 rpm
